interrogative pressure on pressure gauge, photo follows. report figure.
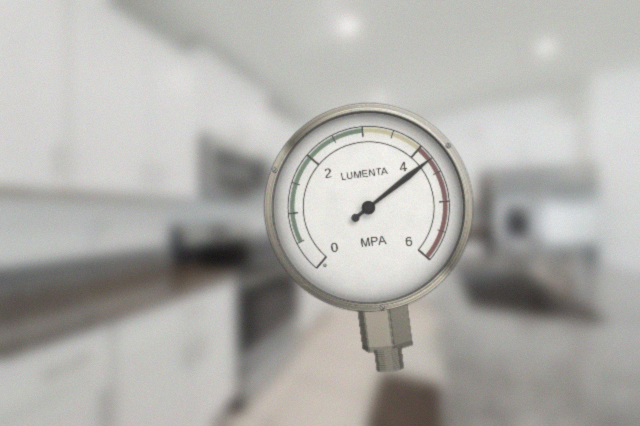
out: 4.25 MPa
